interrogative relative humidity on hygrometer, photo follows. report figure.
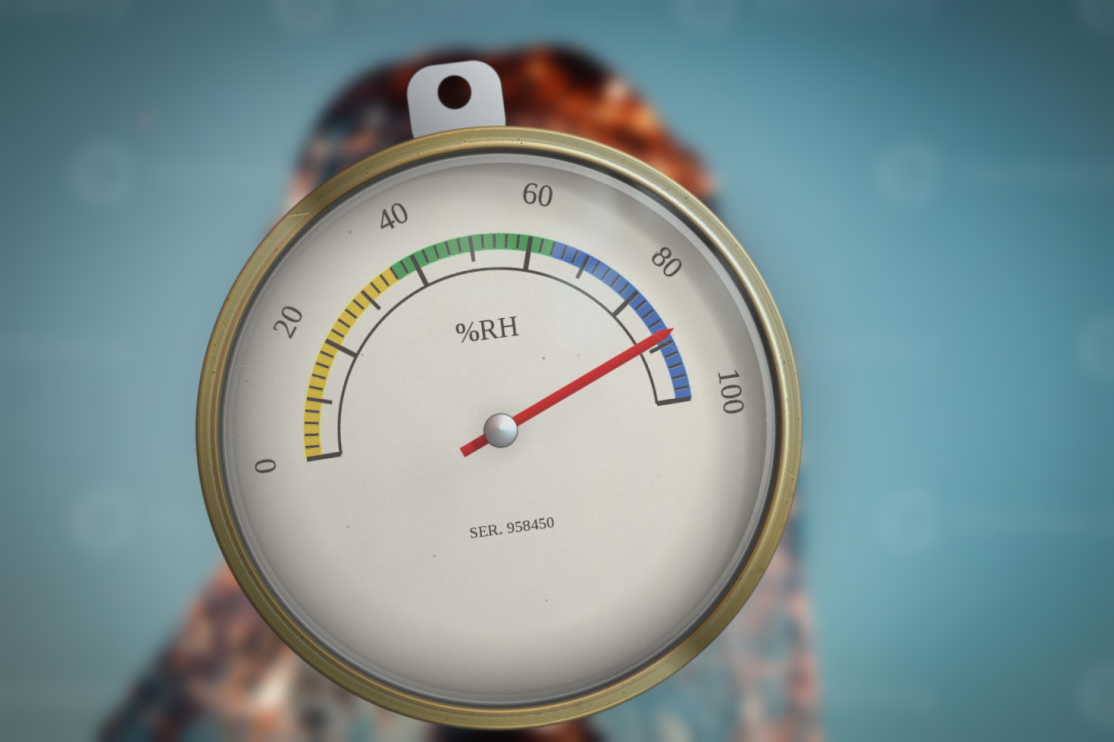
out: 88 %
